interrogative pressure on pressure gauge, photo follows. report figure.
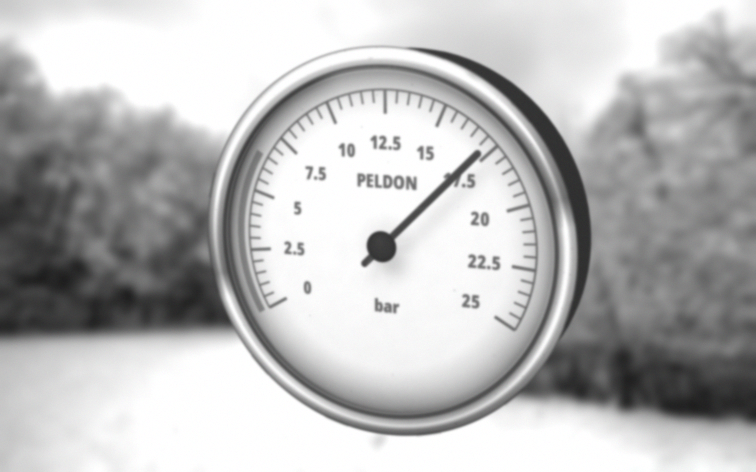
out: 17.25 bar
